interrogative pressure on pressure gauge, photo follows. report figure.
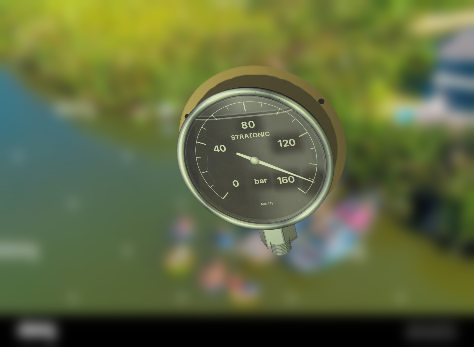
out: 150 bar
